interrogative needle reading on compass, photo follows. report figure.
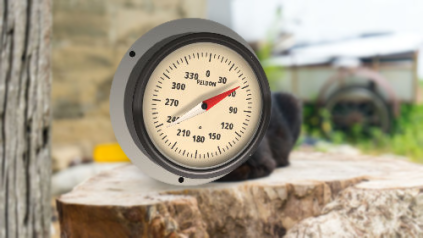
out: 55 °
